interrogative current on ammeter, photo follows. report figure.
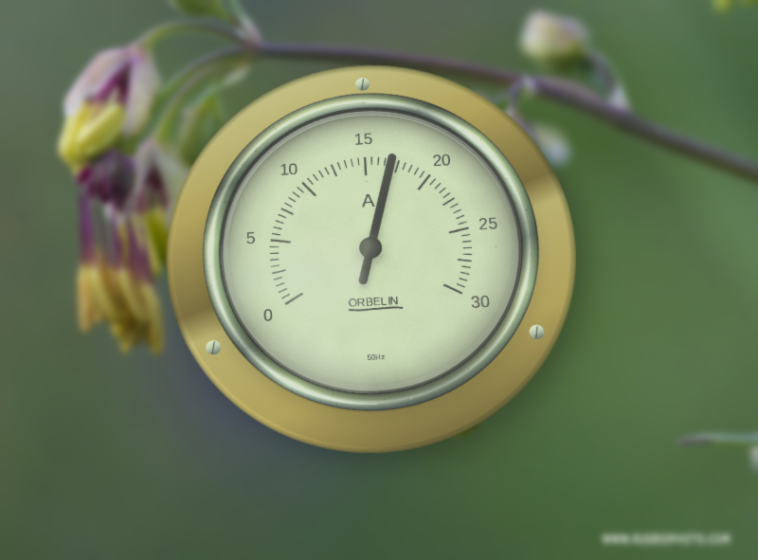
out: 17 A
